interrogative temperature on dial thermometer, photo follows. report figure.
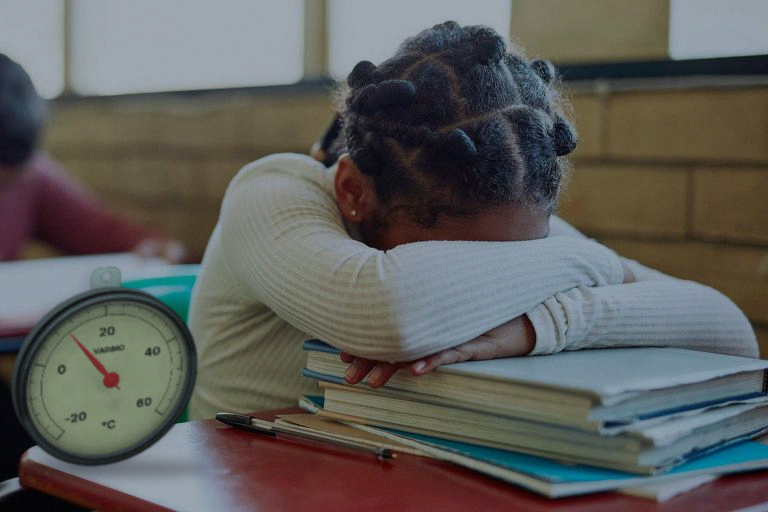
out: 10 °C
